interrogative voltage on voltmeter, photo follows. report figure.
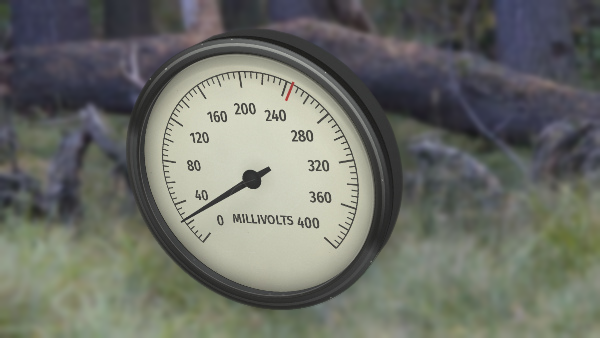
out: 25 mV
